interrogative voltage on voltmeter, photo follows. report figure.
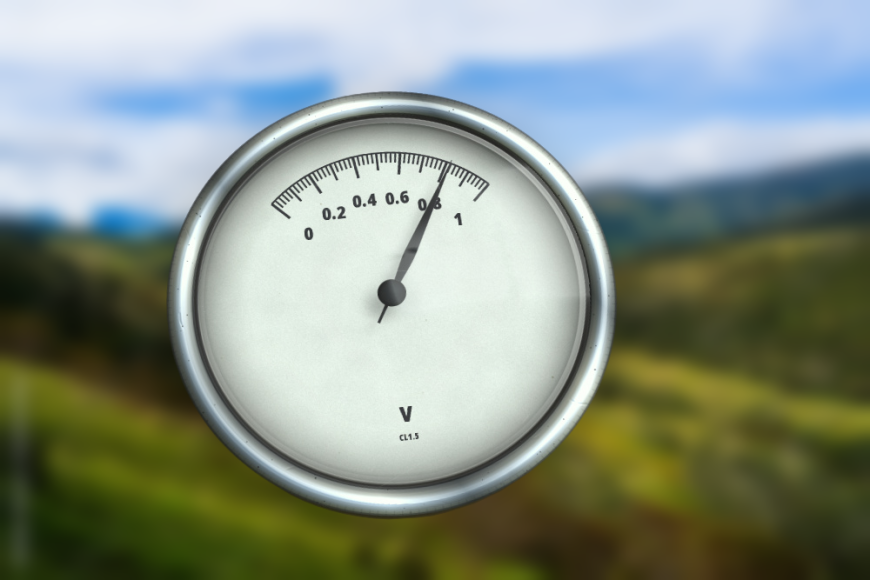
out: 0.82 V
